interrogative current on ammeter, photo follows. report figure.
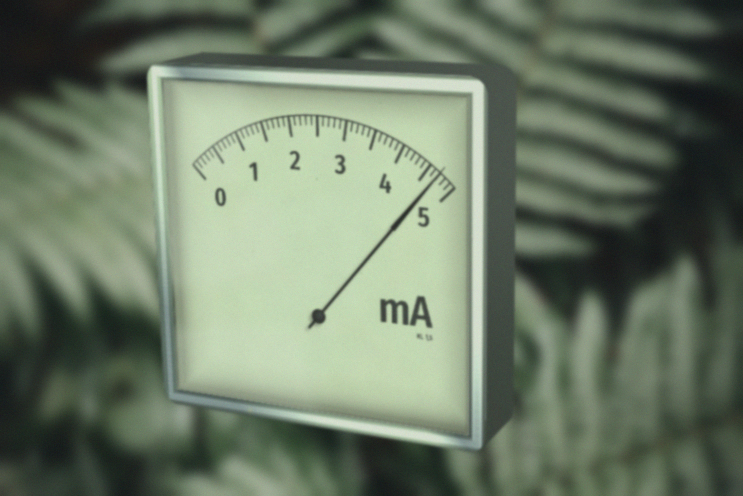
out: 4.7 mA
